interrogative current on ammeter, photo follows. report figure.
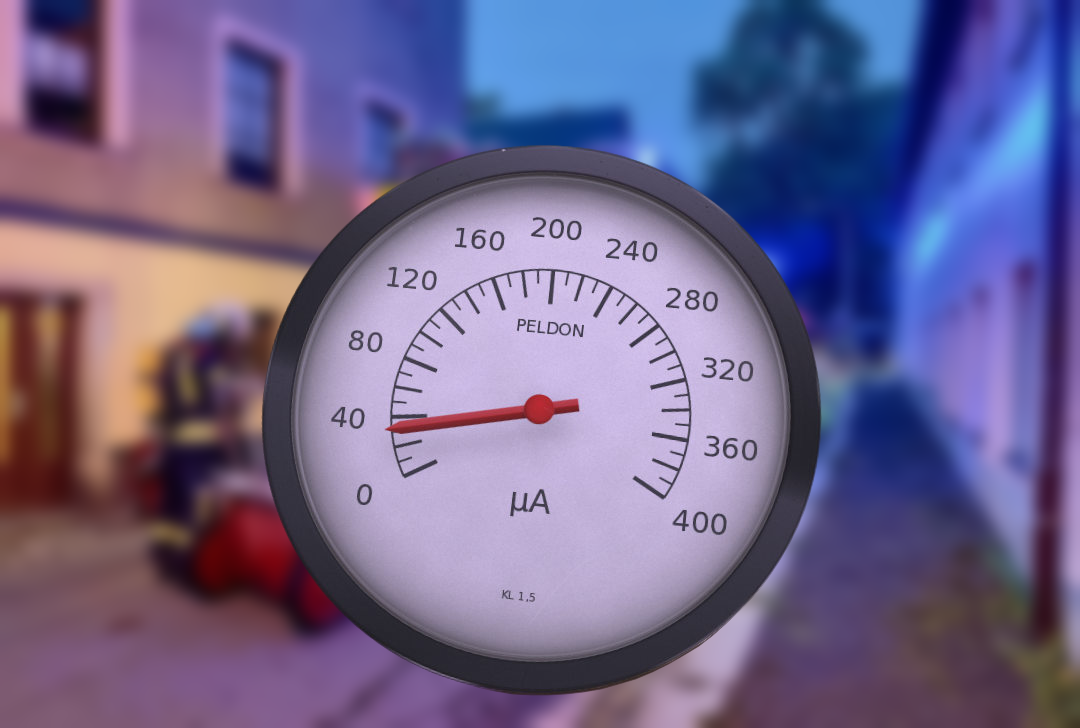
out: 30 µA
